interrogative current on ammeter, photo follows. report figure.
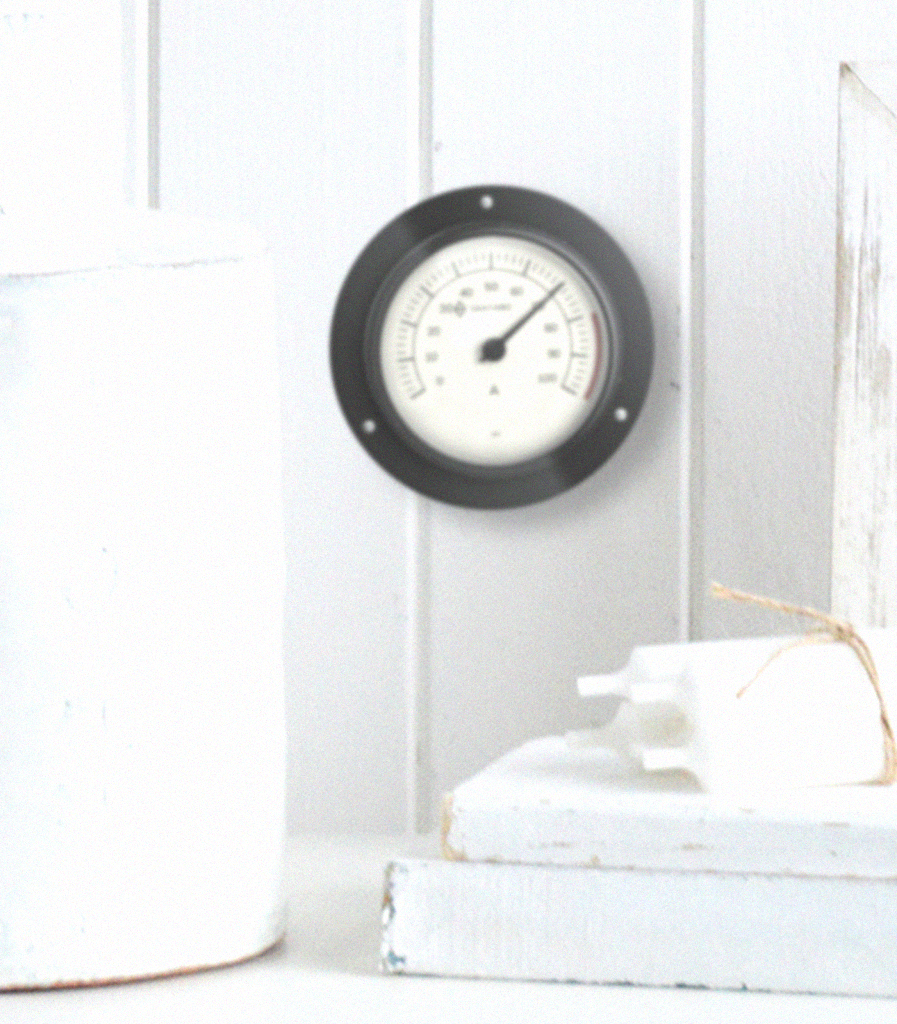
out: 70 A
